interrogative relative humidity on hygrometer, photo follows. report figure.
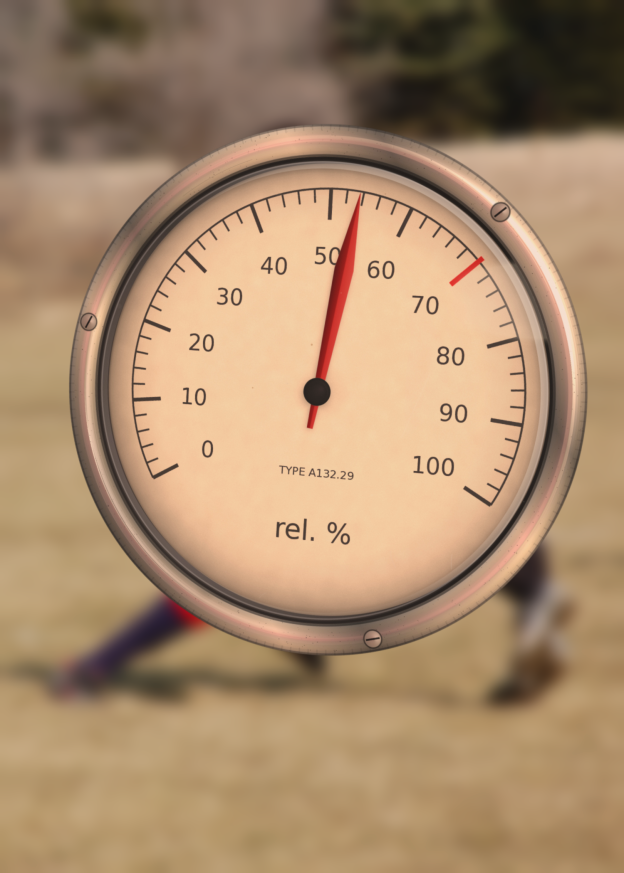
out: 54 %
